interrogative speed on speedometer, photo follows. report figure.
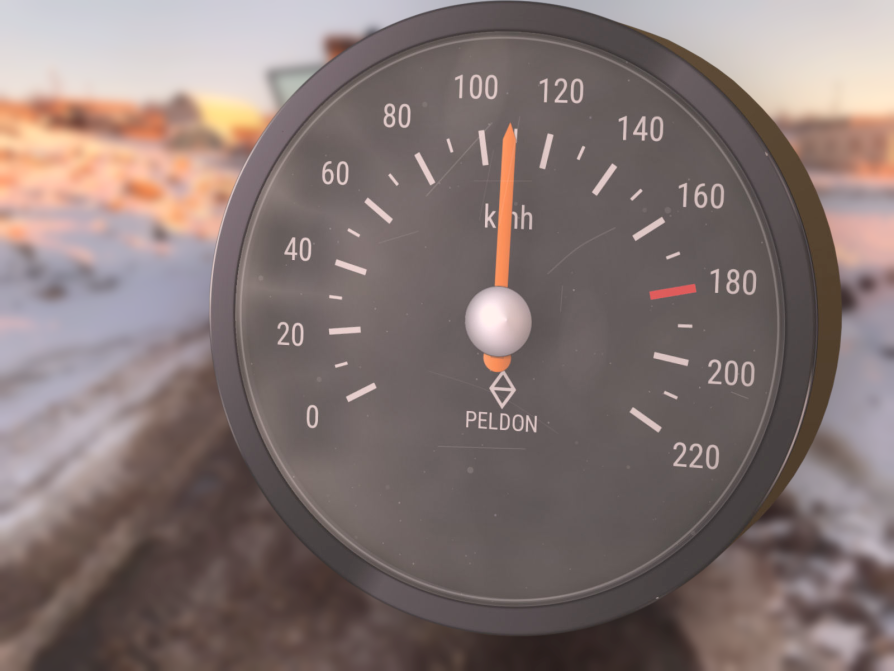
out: 110 km/h
